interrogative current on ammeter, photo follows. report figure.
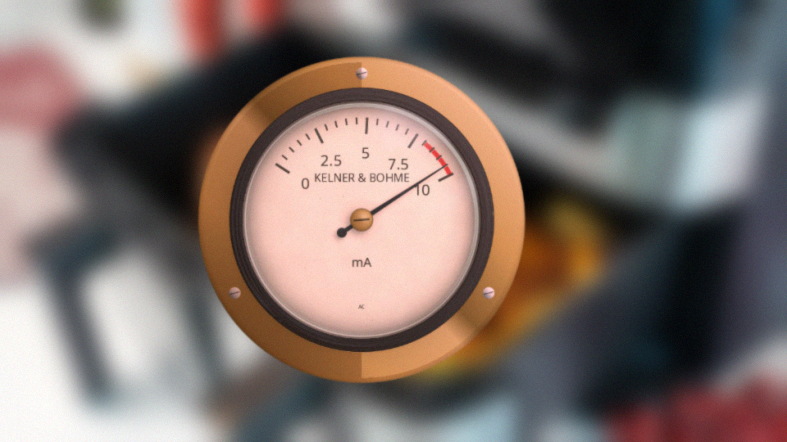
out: 9.5 mA
